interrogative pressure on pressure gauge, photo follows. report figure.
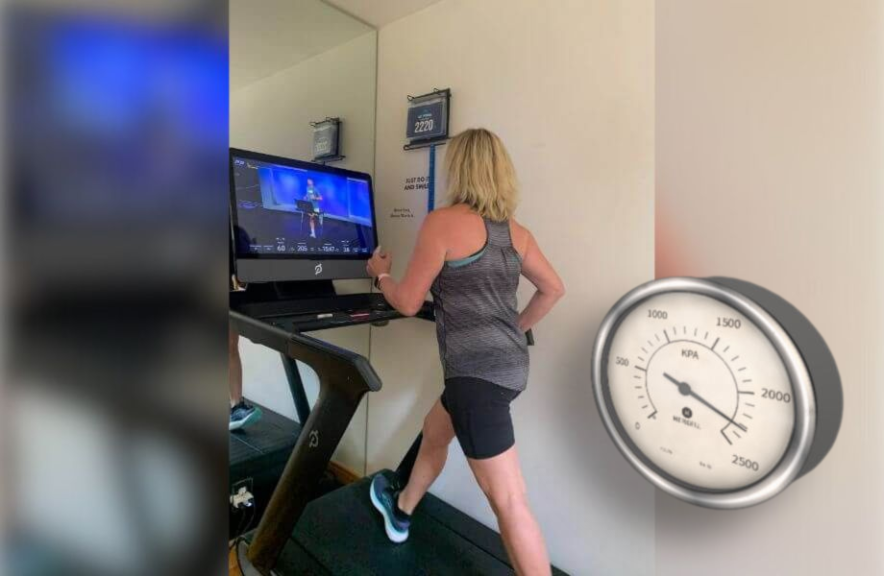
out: 2300 kPa
